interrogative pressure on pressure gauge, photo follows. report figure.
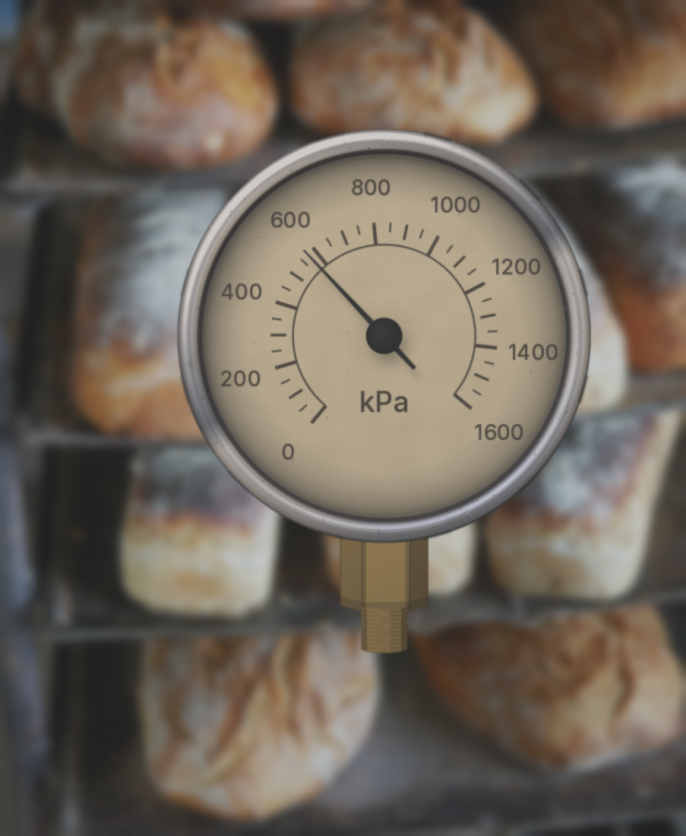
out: 575 kPa
